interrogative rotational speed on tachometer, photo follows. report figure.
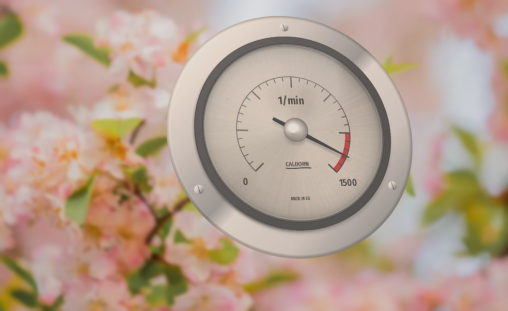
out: 1400 rpm
